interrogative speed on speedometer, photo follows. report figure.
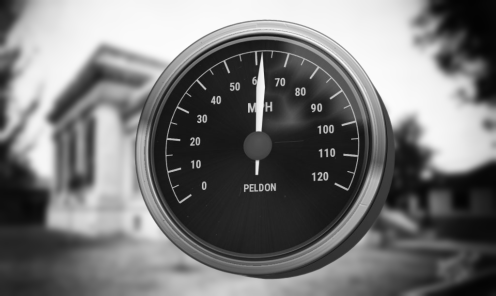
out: 62.5 mph
